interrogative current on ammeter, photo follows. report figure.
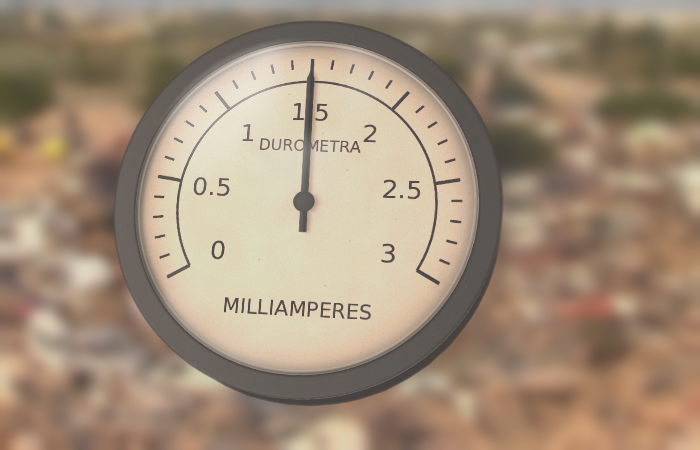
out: 1.5 mA
